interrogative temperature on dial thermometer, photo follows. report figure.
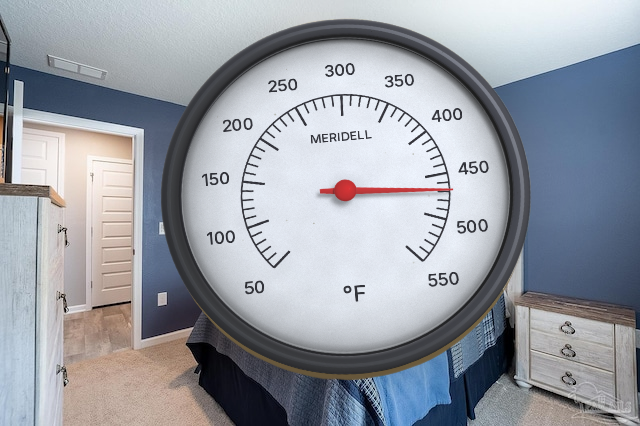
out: 470 °F
